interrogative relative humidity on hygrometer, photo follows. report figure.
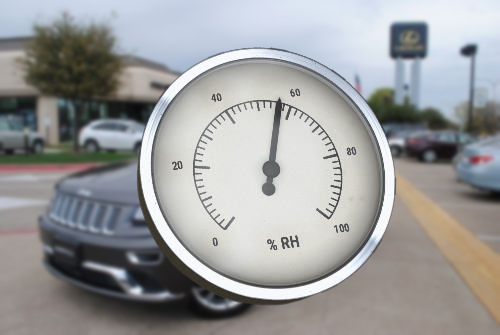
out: 56 %
